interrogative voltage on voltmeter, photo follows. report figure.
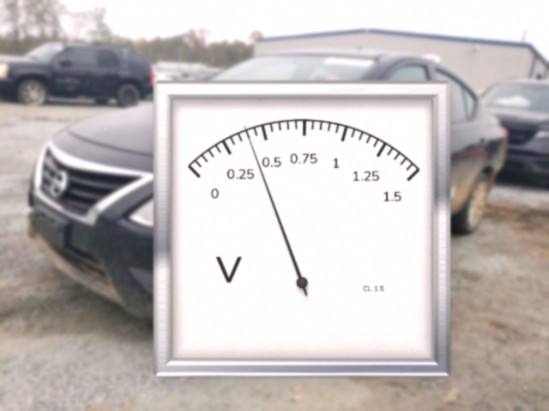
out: 0.4 V
